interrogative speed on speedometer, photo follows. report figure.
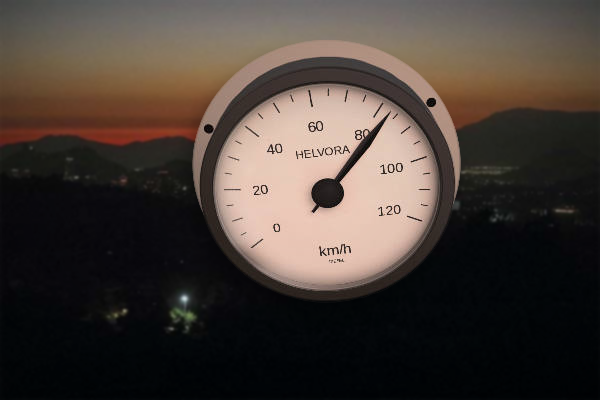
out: 82.5 km/h
